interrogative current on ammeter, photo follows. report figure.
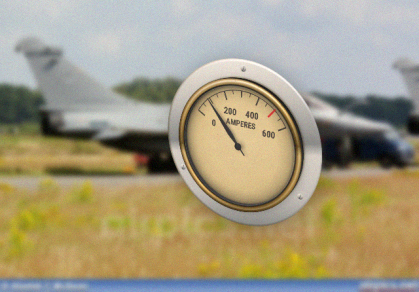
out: 100 A
